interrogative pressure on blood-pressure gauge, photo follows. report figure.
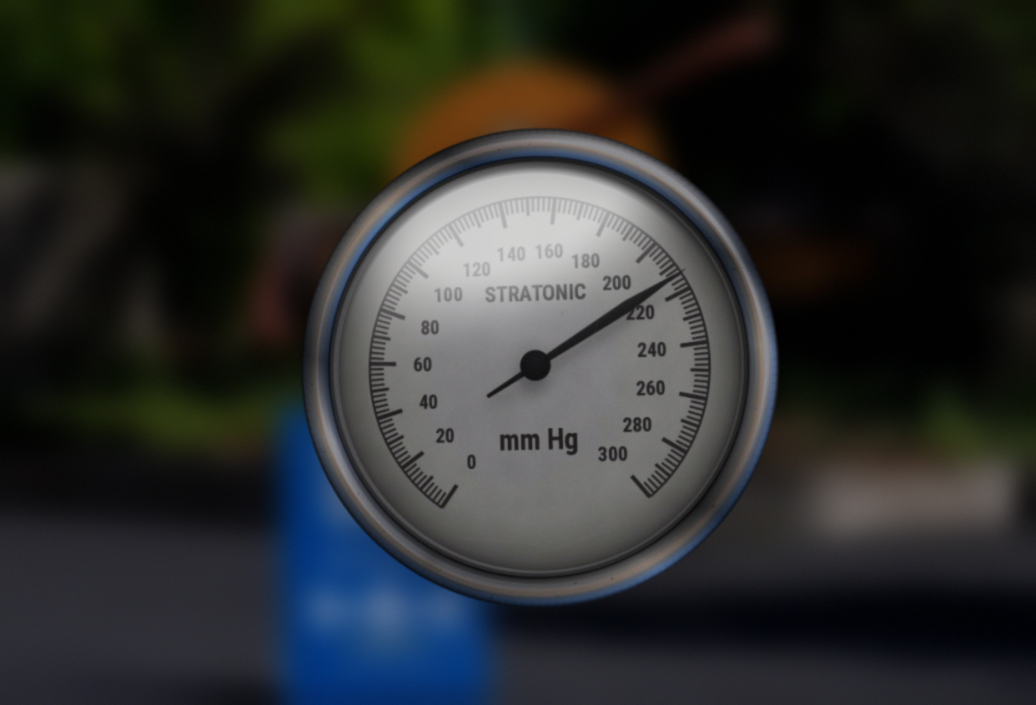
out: 214 mmHg
